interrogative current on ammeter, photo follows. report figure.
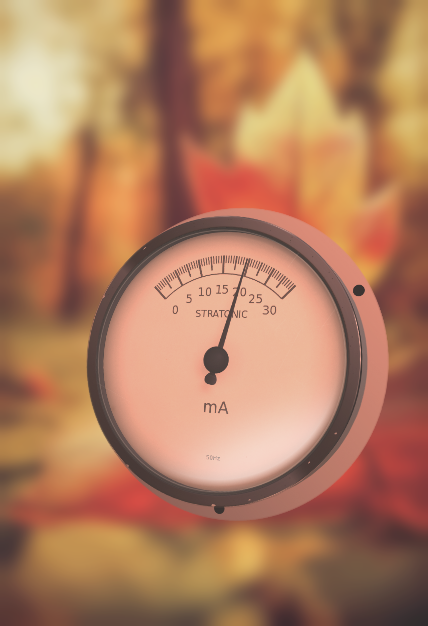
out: 20 mA
